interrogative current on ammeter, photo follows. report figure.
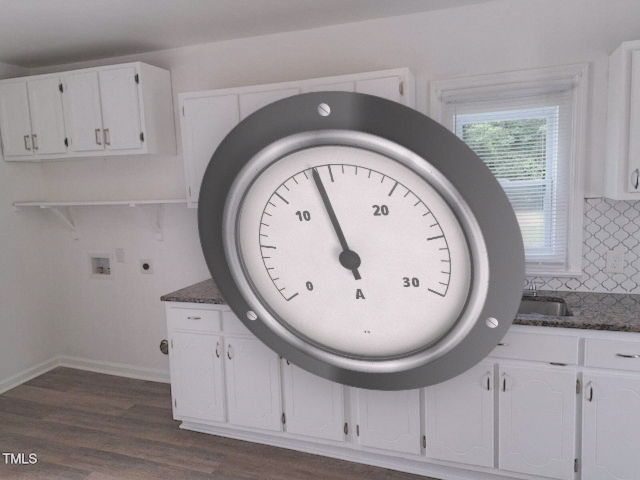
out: 14 A
